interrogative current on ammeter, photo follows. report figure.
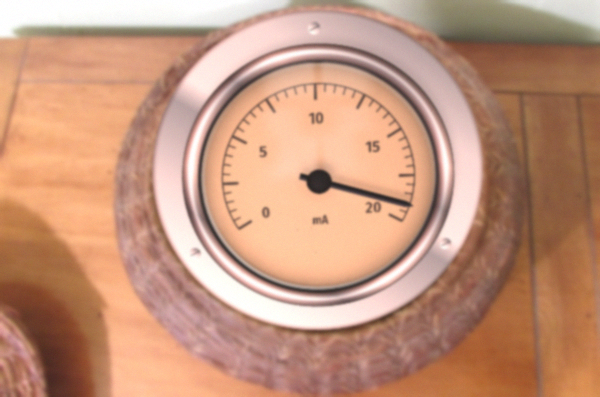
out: 19 mA
